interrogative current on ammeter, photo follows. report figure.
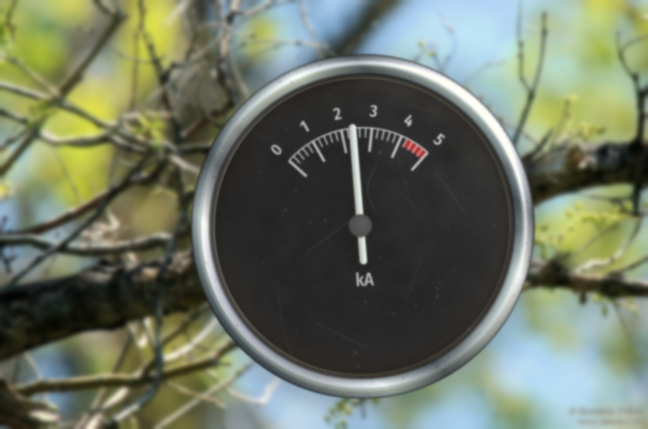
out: 2.4 kA
